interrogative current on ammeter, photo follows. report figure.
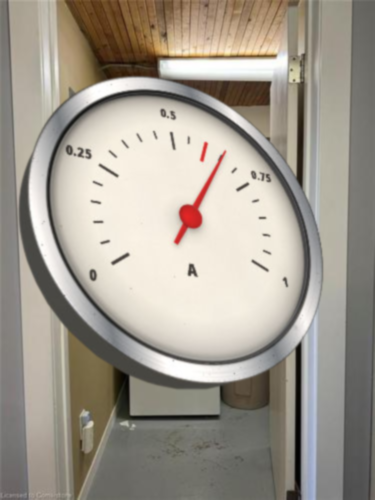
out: 0.65 A
